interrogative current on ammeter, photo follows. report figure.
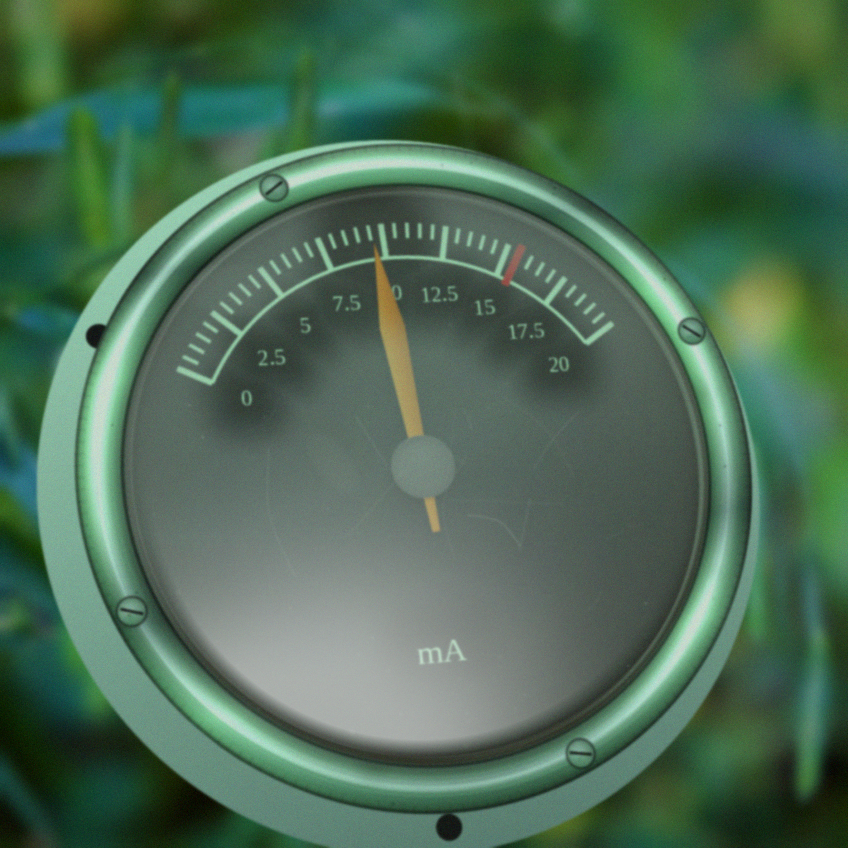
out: 9.5 mA
